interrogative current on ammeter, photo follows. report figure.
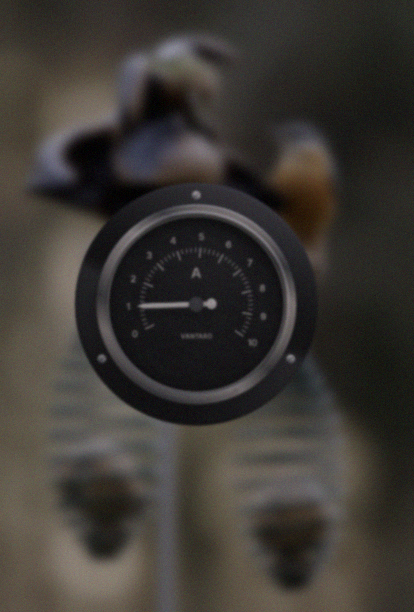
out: 1 A
